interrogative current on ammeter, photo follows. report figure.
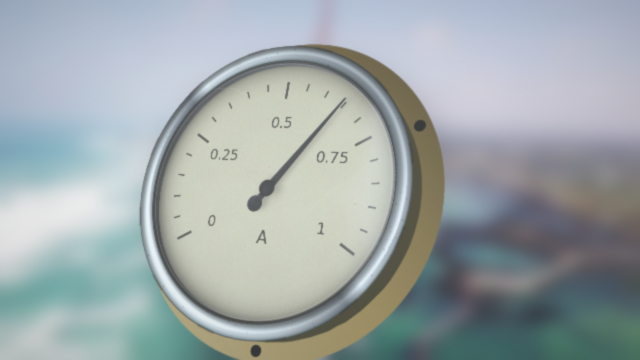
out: 0.65 A
